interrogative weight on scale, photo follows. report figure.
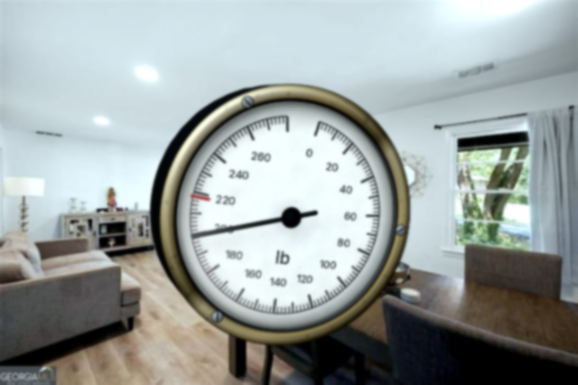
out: 200 lb
